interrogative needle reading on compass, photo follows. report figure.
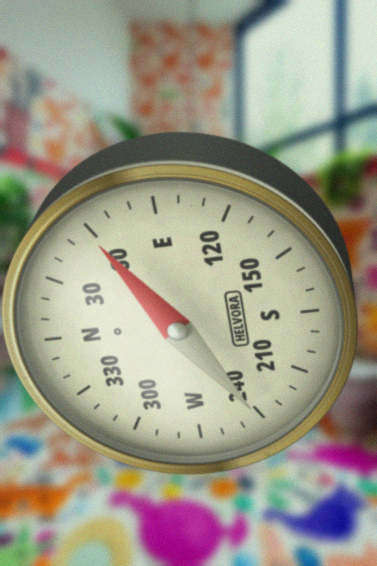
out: 60 °
